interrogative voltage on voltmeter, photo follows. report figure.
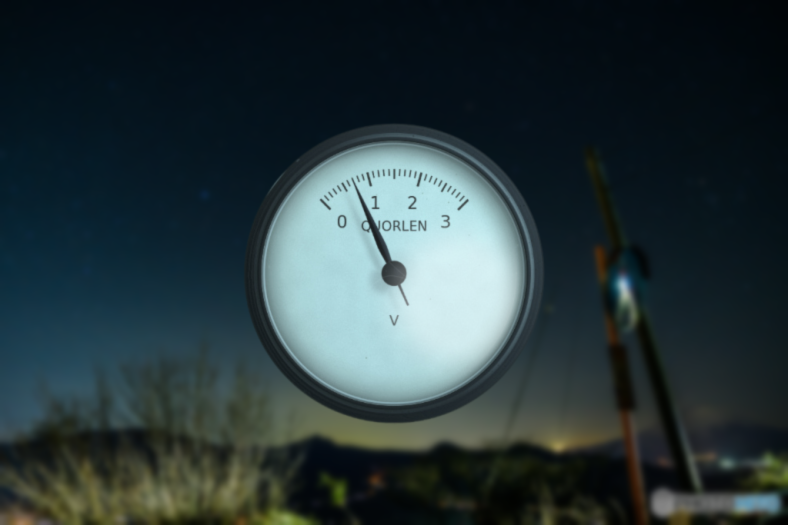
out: 0.7 V
